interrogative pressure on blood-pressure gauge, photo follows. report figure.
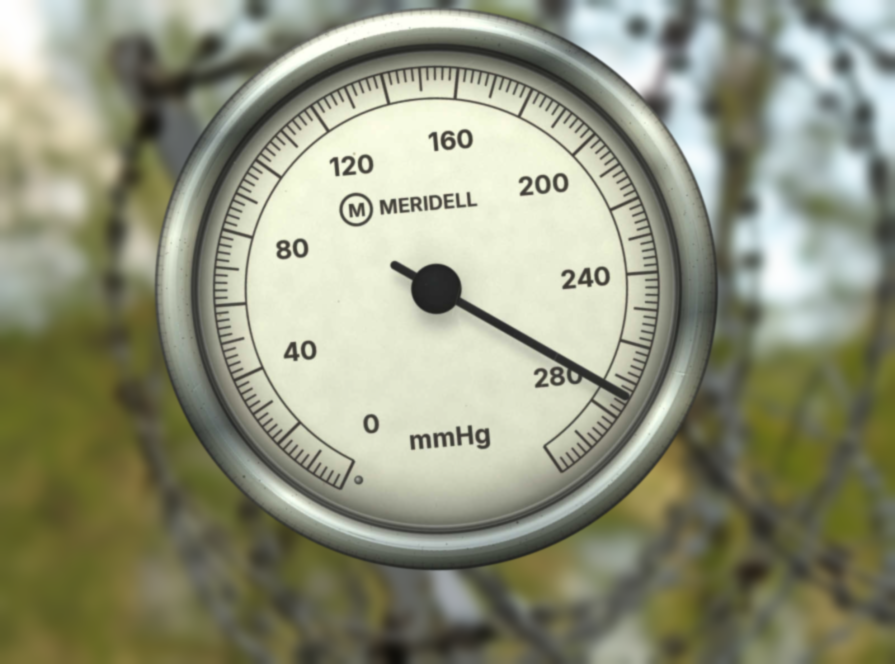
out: 274 mmHg
